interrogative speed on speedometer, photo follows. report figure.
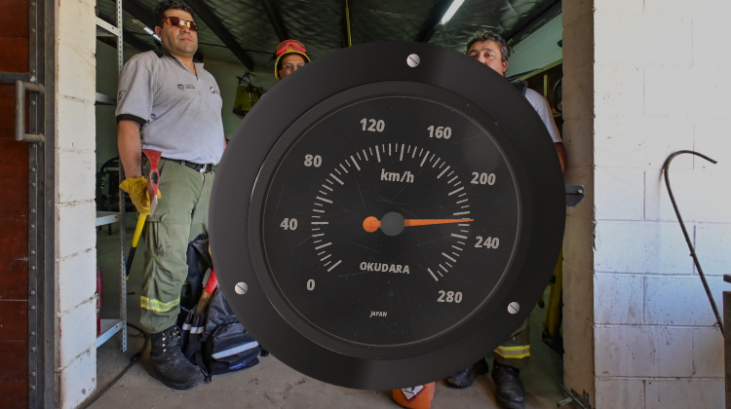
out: 225 km/h
